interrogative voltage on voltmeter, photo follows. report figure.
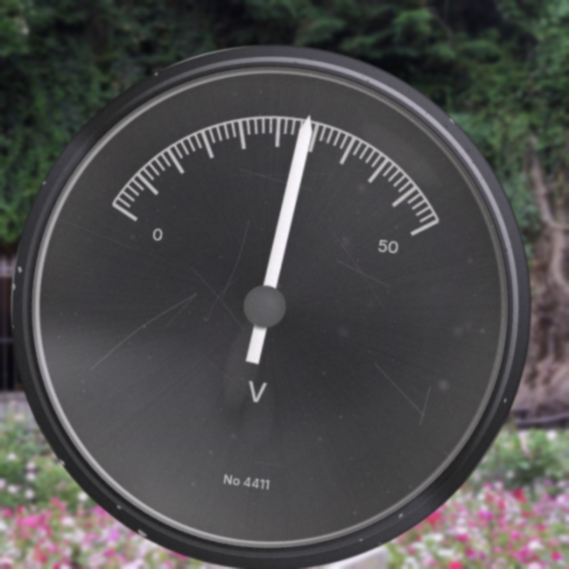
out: 29 V
